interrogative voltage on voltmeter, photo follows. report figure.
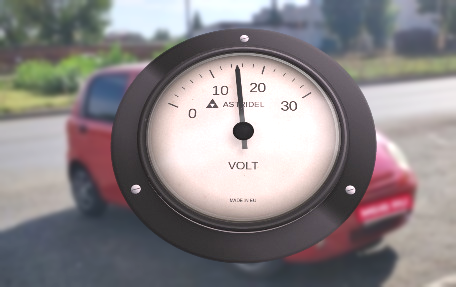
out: 15 V
